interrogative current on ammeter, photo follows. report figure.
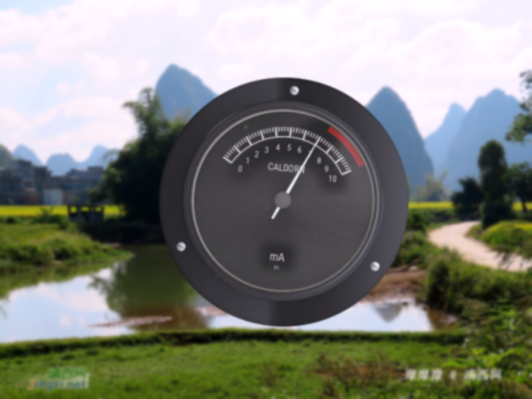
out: 7 mA
